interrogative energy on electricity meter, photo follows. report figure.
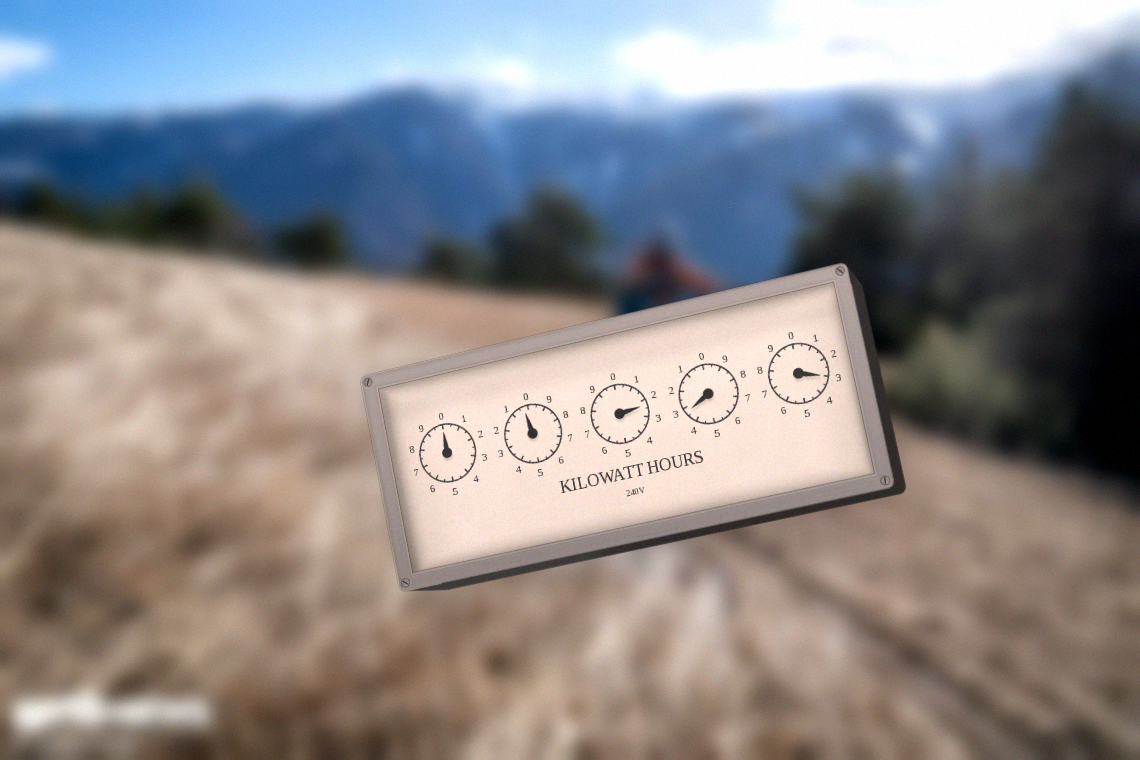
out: 233 kWh
